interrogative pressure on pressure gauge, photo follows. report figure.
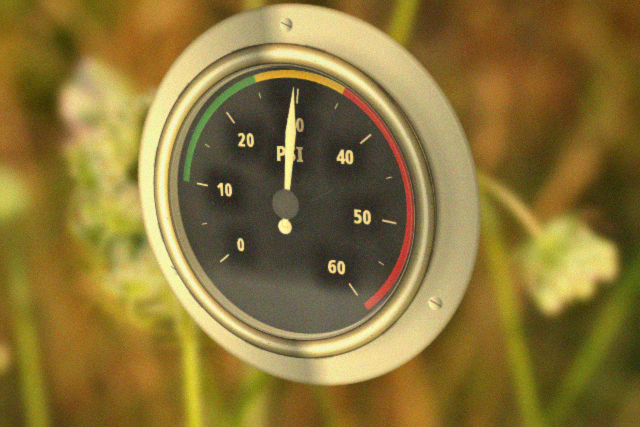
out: 30 psi
